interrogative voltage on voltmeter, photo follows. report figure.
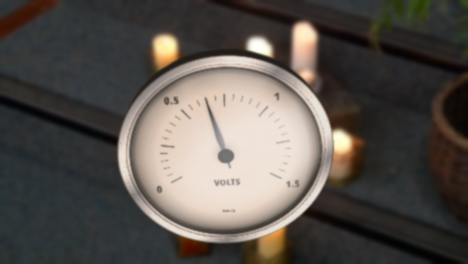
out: 0.65 V
